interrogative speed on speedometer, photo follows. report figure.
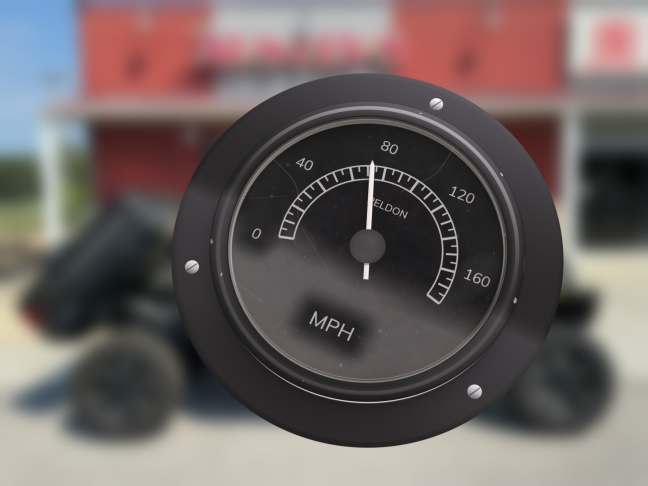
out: 72.5 mph
